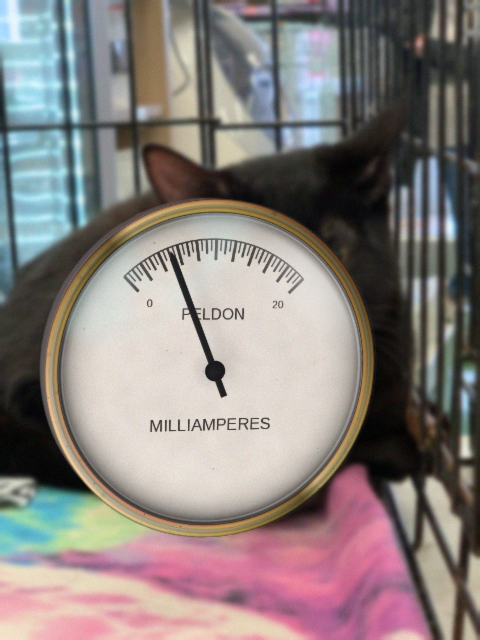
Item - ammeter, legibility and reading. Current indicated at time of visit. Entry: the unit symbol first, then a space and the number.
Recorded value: mA 5
